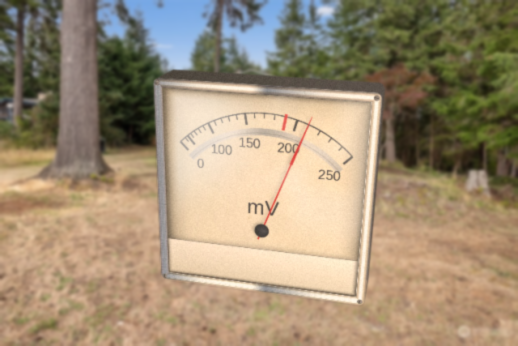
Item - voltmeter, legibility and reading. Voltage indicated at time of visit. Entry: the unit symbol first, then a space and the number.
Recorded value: mV 210
